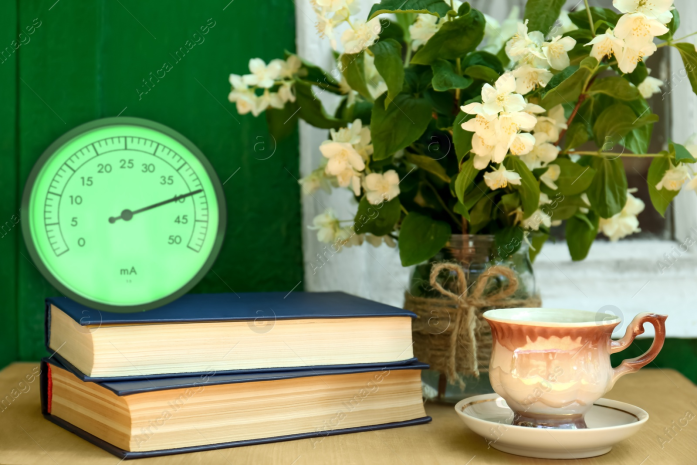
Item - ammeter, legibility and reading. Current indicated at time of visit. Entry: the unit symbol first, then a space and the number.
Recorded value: mA 40
